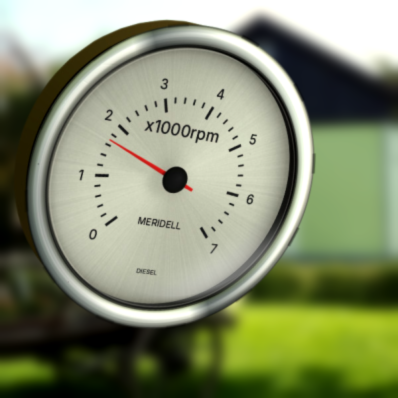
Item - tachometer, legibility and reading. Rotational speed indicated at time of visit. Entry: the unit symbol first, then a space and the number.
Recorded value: rpm 1700
